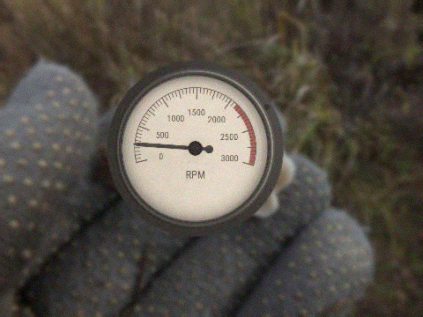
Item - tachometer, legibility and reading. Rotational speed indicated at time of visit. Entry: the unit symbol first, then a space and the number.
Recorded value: rpm 250
